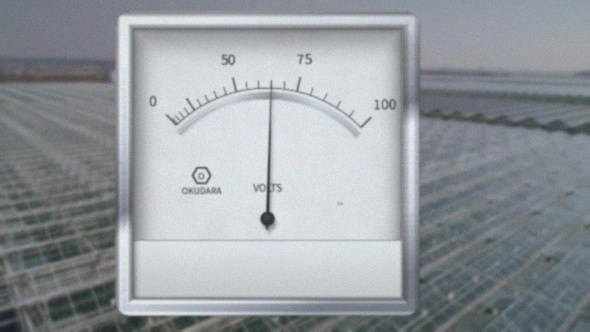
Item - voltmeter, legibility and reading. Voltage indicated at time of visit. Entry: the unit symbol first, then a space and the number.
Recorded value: V 65
